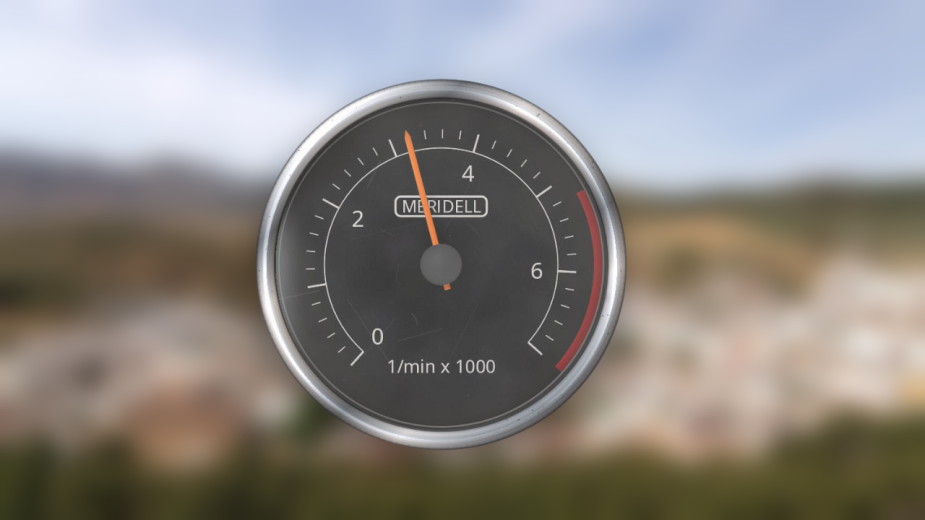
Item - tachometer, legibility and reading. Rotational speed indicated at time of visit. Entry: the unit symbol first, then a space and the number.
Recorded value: rpm 3200
